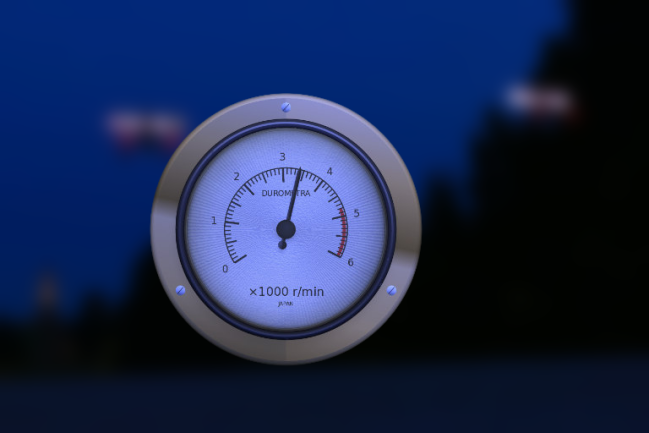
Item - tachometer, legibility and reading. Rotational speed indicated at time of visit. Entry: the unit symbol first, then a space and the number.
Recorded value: rpm 3400
